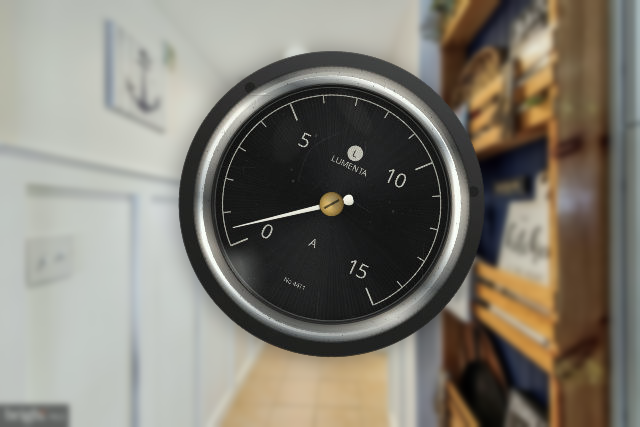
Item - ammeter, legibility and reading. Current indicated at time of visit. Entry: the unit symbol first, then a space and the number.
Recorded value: A 0.5
